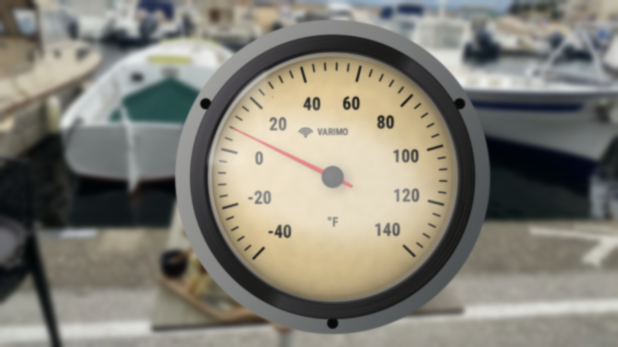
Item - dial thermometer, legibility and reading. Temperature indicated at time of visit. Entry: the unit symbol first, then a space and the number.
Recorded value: °F 8
